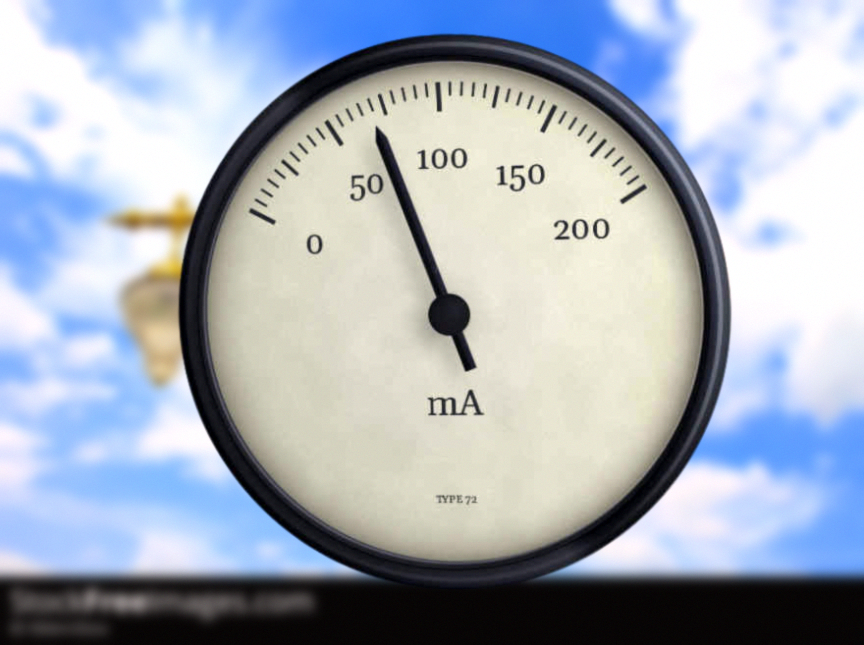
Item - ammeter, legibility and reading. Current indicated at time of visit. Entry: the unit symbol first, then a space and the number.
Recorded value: mA 70
